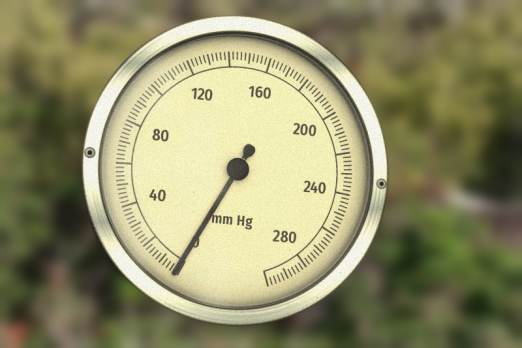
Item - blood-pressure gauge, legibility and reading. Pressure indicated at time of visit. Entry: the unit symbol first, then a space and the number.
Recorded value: mmHg 2
